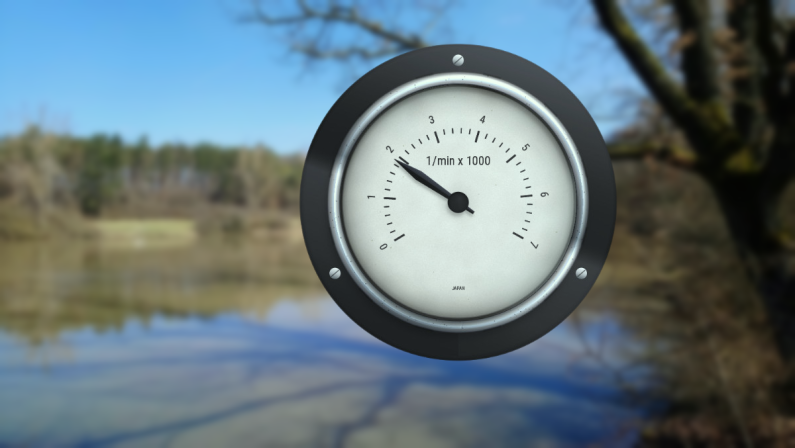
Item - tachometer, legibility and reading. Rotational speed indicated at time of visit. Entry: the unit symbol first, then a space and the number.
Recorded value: rpm 1900
